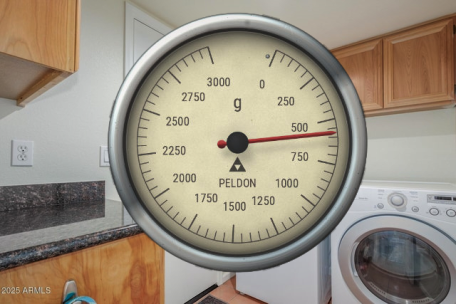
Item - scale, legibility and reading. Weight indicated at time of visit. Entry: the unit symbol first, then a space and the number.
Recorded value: g 575
